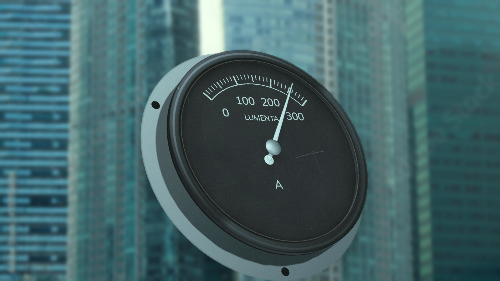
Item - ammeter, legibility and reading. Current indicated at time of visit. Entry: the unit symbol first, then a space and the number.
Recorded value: A 250
